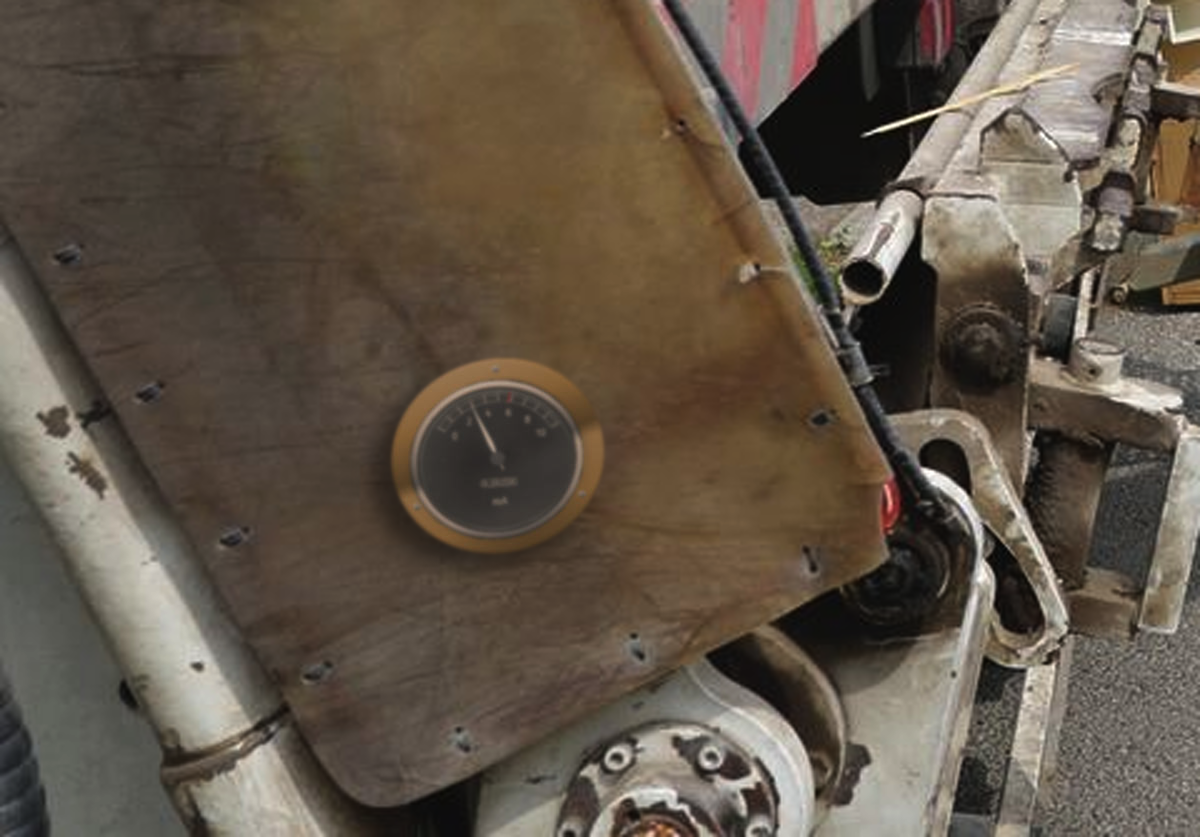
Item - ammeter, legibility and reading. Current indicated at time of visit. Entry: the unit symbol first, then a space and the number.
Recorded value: mA 3
